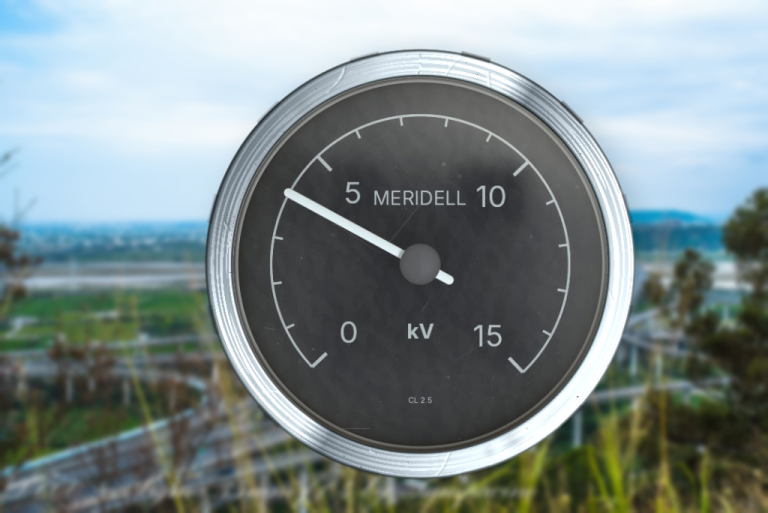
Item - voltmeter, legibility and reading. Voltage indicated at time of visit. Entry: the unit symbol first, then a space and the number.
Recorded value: kV 4
